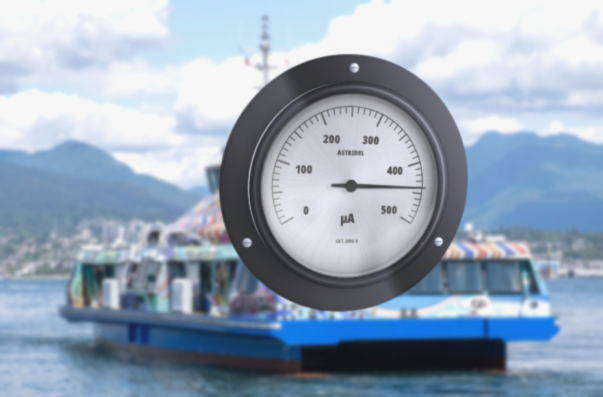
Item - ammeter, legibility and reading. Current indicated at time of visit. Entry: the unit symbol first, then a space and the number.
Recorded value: µA 440
